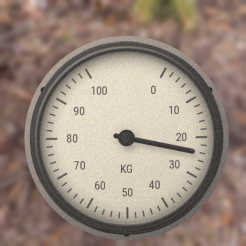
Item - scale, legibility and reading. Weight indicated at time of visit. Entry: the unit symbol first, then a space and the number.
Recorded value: kg 24
